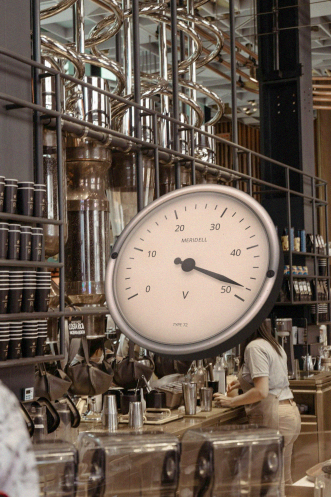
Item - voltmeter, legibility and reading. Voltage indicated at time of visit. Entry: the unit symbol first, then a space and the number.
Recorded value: V 48
